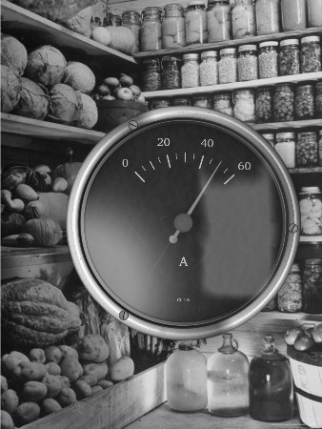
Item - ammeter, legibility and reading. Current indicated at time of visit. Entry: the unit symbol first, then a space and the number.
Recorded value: A 50
